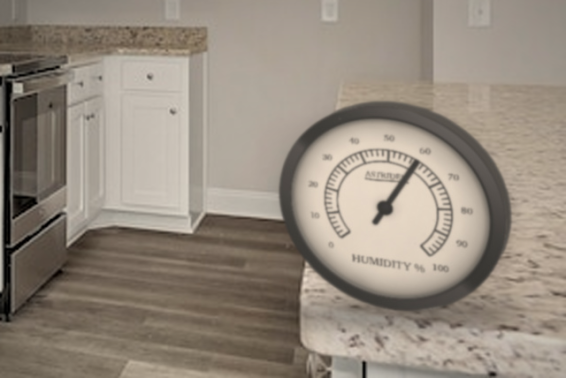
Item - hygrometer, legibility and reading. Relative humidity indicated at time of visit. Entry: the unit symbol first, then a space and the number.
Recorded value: % 60
